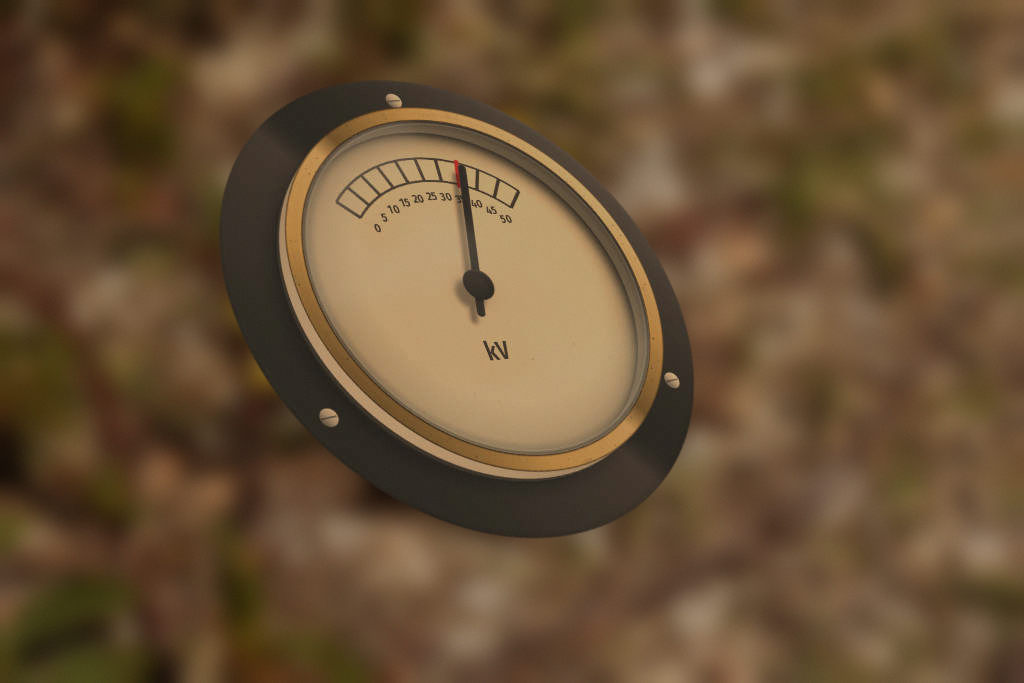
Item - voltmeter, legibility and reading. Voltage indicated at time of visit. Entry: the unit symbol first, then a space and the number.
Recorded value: kV 35
